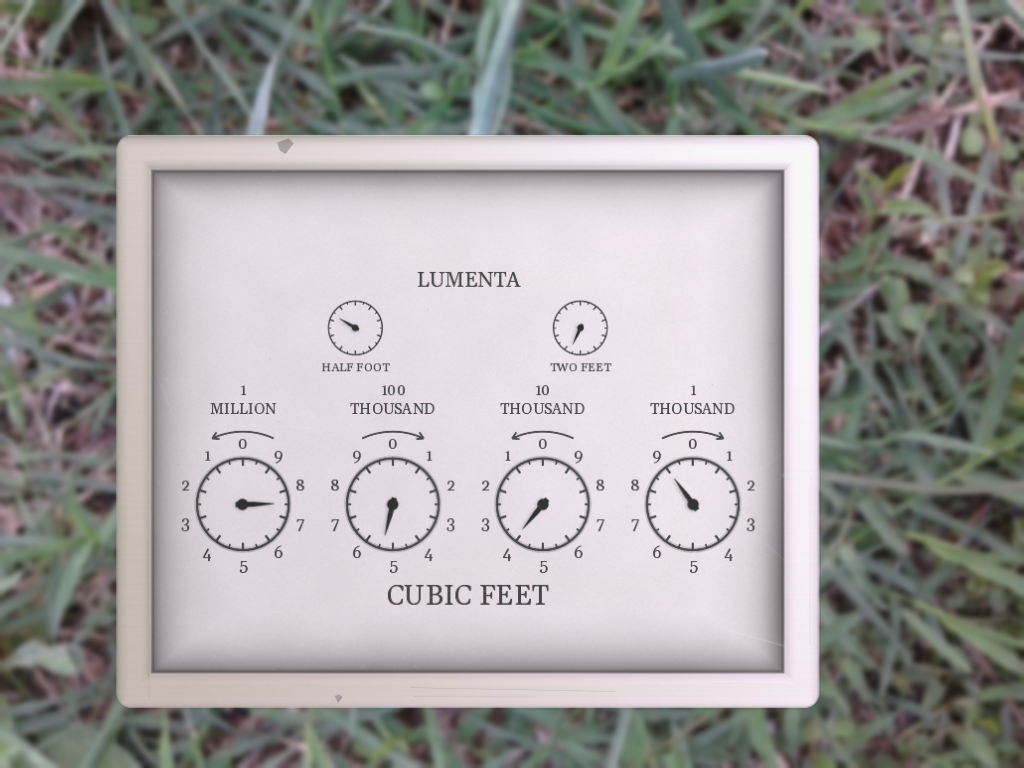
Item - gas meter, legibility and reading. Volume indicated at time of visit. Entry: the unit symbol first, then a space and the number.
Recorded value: ft³ 753900
